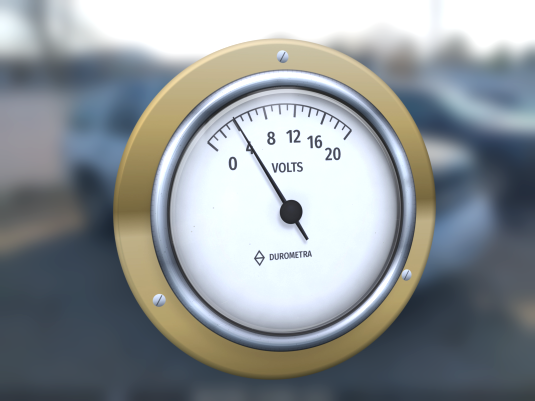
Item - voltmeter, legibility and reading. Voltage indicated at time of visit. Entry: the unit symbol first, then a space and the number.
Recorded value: V 4
